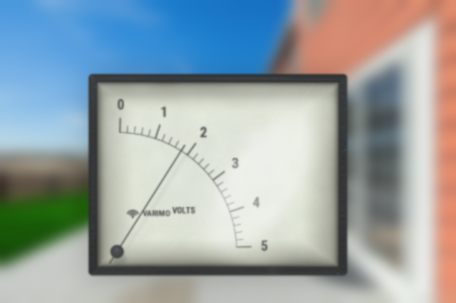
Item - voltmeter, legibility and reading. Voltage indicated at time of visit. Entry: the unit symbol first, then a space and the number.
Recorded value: V 1.8
